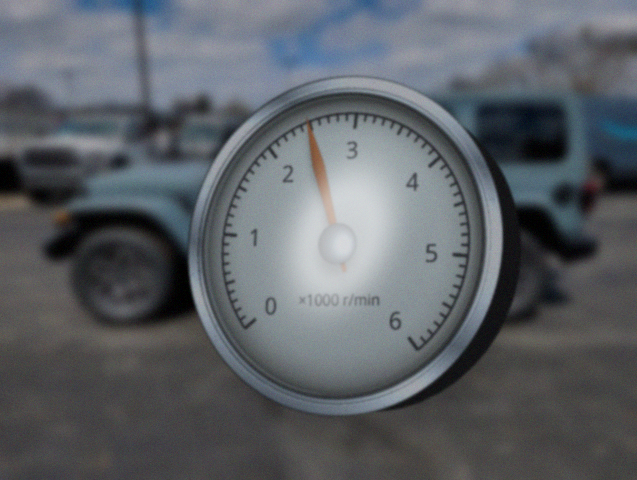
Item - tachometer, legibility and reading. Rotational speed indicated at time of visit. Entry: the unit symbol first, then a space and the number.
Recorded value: rpm 2500
